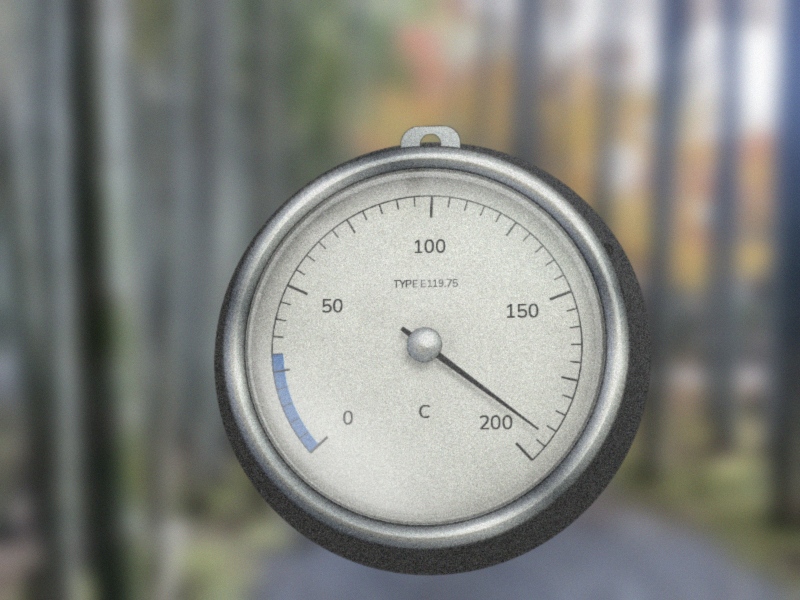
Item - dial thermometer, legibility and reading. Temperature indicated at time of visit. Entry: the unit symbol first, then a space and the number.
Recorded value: °C 192.5
